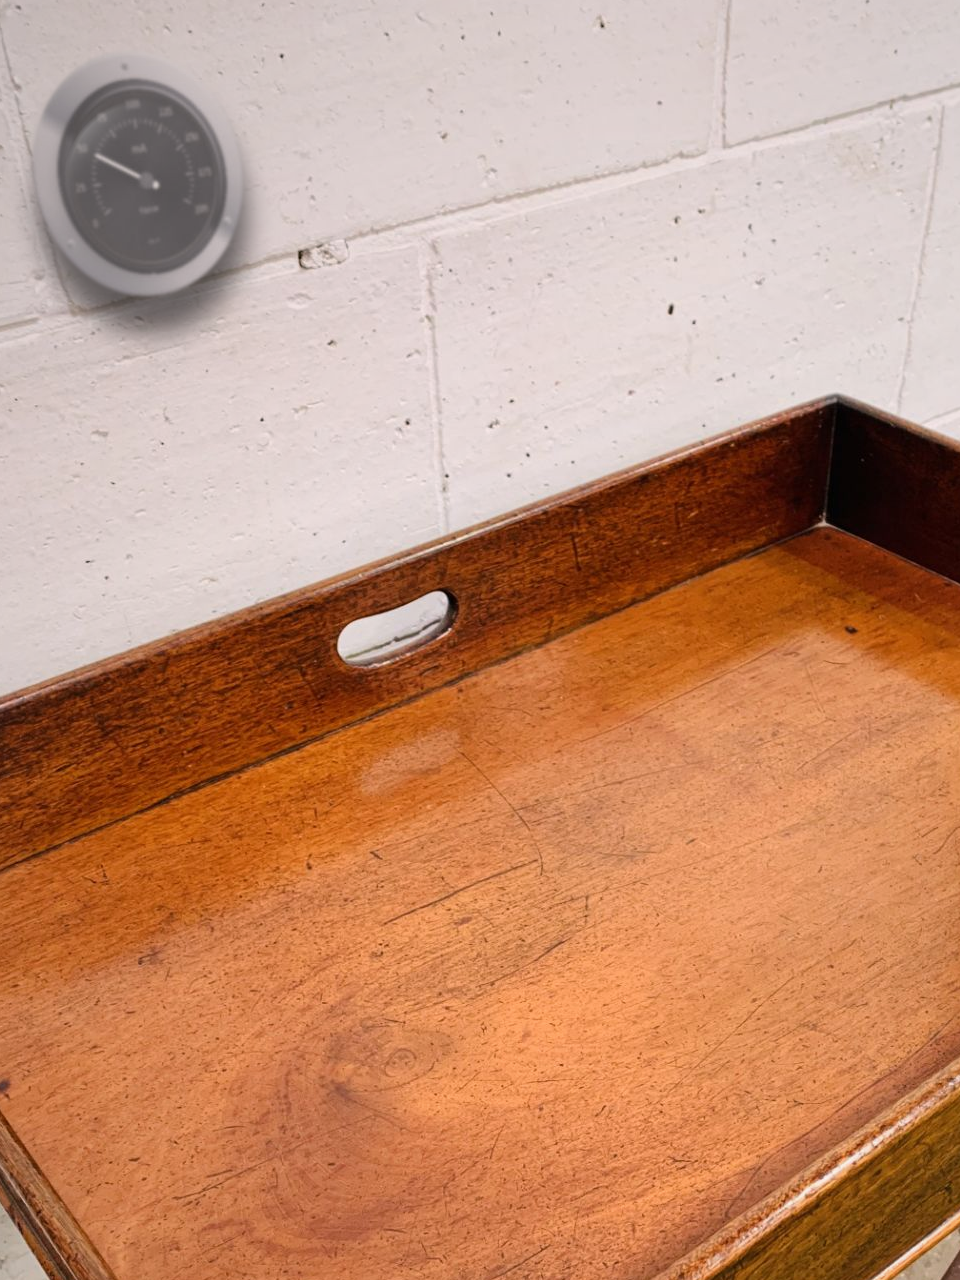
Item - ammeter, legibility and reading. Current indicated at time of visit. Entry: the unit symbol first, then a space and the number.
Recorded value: mA 50
